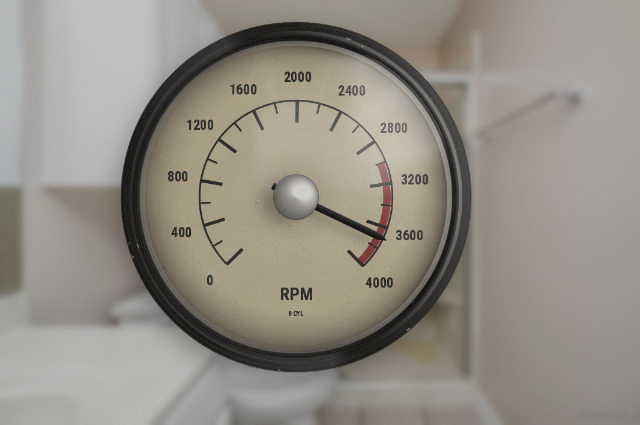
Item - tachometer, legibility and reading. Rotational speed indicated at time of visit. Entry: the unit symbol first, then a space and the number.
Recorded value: rpm 3700
